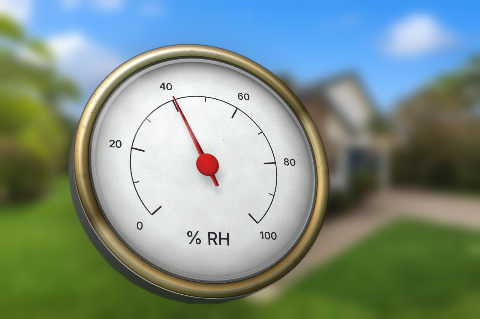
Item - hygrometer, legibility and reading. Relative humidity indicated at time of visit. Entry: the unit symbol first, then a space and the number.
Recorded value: % 40
